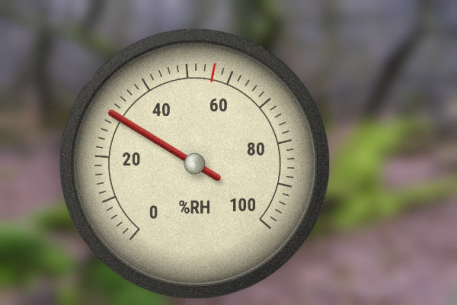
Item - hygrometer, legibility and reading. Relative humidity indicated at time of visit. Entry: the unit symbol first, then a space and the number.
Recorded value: % 30
